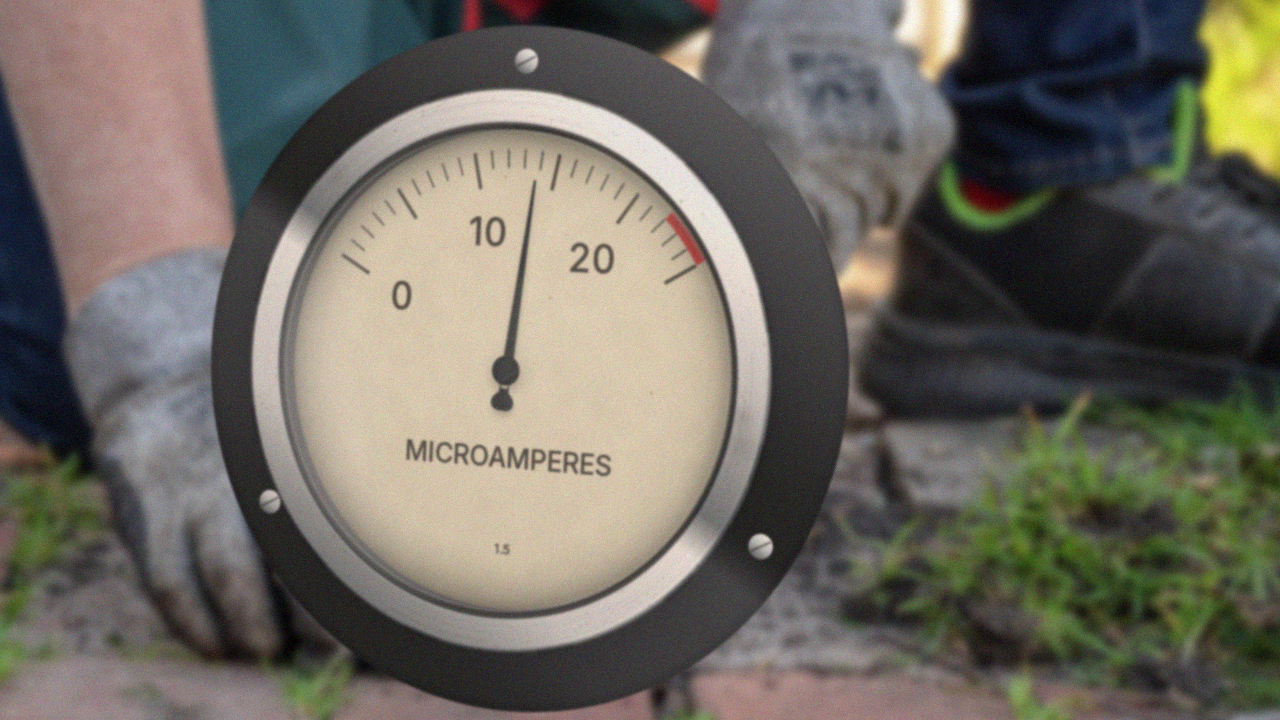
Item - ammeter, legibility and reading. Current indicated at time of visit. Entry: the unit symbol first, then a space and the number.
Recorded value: µA 14
